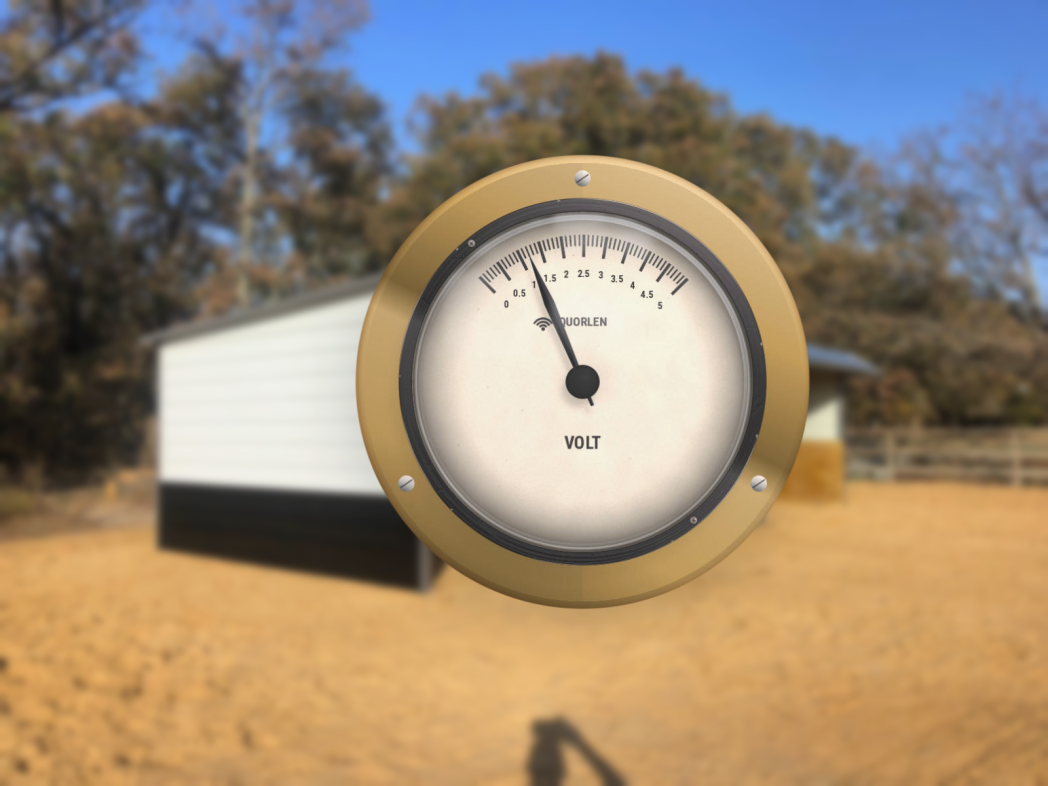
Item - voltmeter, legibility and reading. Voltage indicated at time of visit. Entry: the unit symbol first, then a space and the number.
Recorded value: V 1.2
